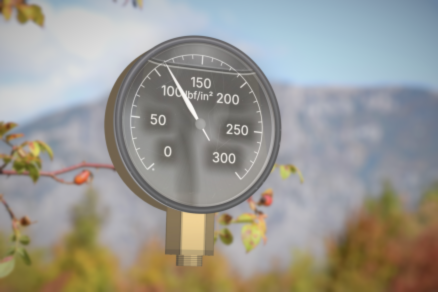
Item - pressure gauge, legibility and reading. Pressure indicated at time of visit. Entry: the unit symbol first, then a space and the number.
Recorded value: psi 110
